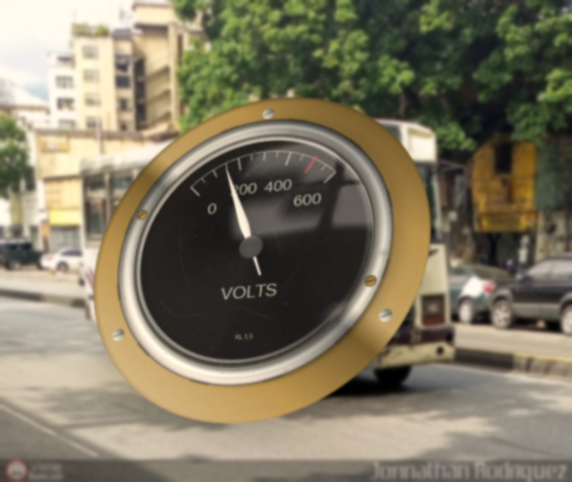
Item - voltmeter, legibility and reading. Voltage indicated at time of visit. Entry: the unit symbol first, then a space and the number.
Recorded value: V 150
